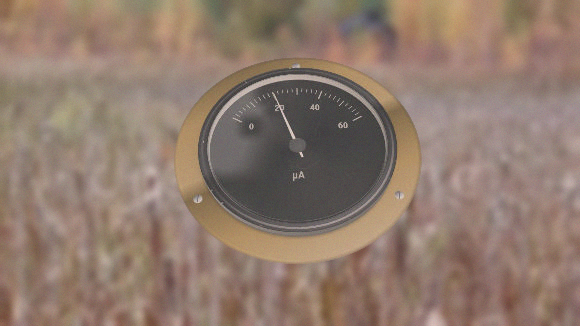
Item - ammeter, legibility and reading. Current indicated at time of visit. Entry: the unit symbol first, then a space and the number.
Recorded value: µA 20
